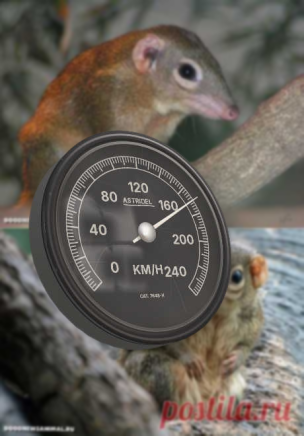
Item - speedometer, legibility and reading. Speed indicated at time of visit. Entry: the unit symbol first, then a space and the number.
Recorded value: km/h 170
